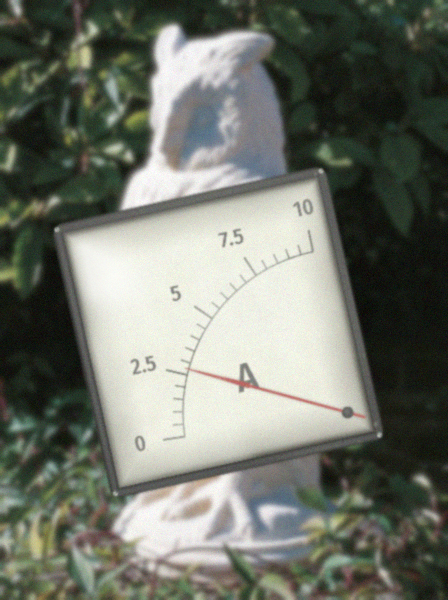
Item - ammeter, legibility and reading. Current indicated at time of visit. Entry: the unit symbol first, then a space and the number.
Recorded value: A 2.75
